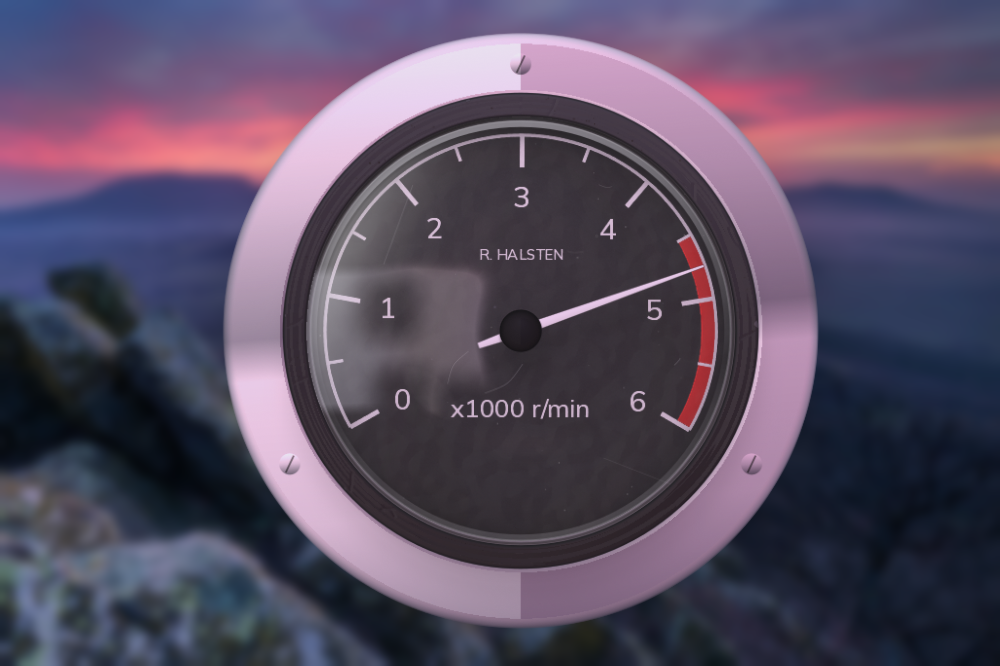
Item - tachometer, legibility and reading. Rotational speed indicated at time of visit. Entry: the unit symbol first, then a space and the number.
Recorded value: rpm 4750
